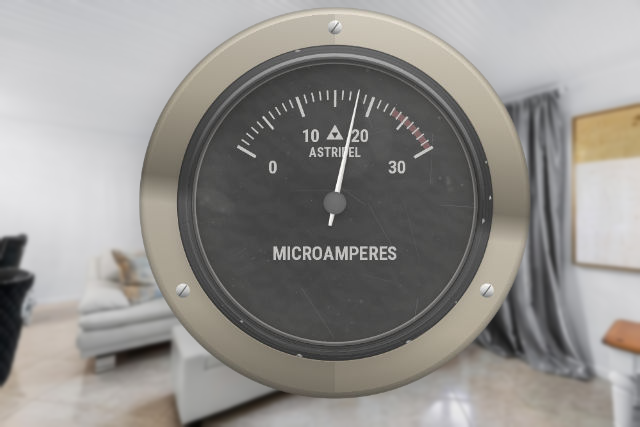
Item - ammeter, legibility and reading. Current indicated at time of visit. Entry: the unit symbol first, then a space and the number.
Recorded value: µA 18
